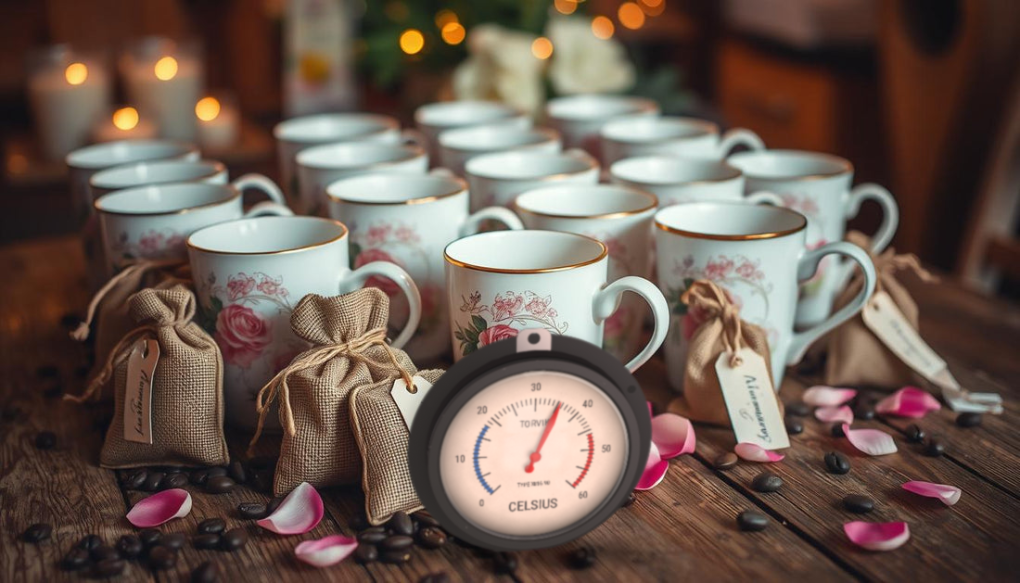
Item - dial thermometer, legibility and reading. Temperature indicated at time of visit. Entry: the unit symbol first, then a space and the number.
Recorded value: °C 35
